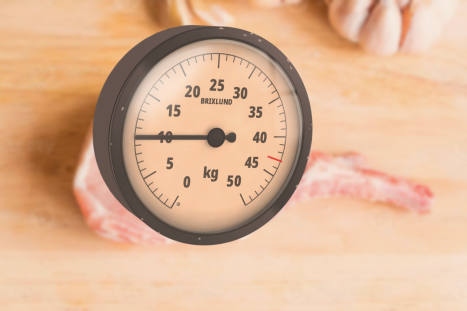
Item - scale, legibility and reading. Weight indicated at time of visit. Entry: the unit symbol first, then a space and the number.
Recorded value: kg 10
